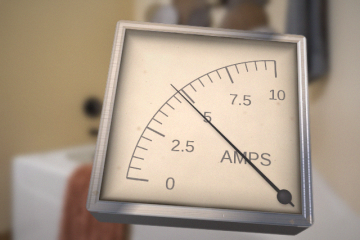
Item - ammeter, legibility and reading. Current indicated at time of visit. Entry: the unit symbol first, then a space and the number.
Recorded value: A 4.75
